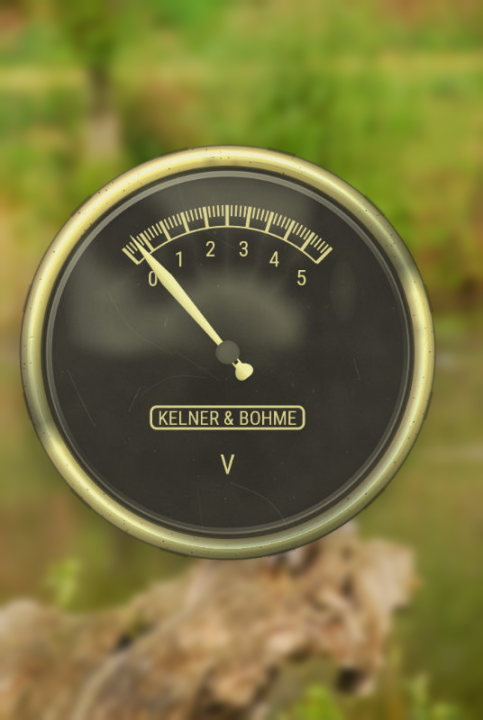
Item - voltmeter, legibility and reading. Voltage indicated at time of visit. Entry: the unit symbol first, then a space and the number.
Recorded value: V 0.3
